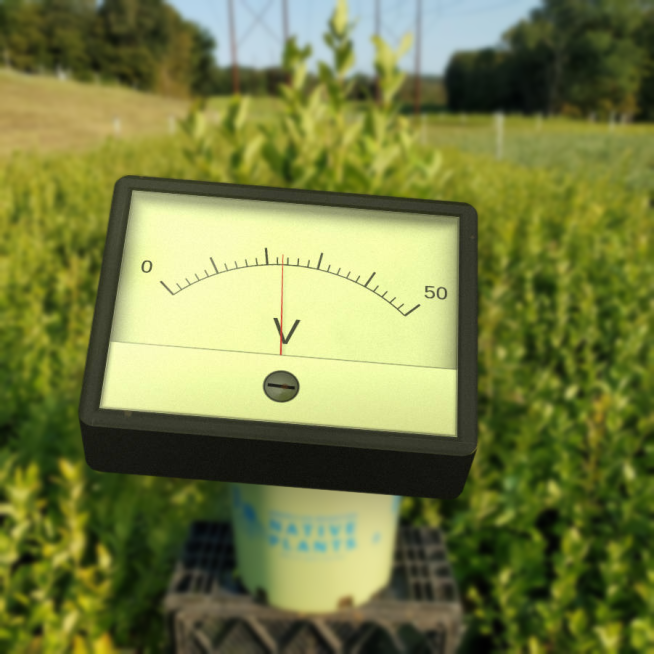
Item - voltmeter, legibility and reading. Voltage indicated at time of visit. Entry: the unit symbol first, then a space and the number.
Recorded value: V 23
